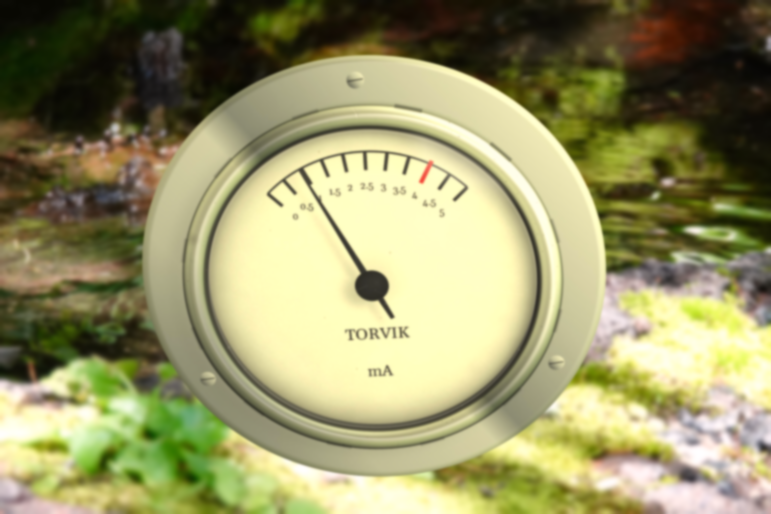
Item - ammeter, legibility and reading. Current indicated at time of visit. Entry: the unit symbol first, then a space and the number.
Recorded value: mA 1
